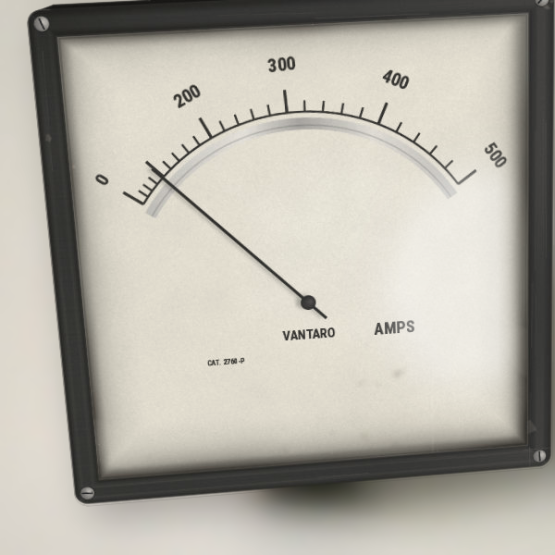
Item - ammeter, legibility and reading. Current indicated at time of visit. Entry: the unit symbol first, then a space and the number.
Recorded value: A 100
